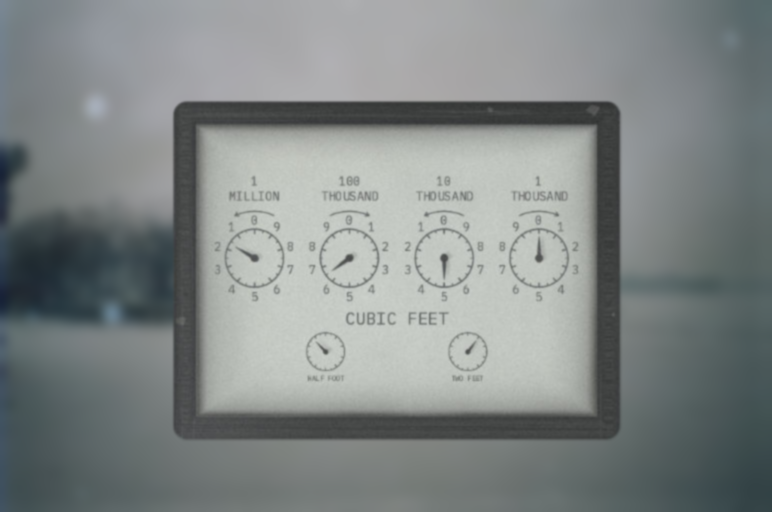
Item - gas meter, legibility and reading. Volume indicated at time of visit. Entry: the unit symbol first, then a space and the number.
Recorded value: ft³ 165000
